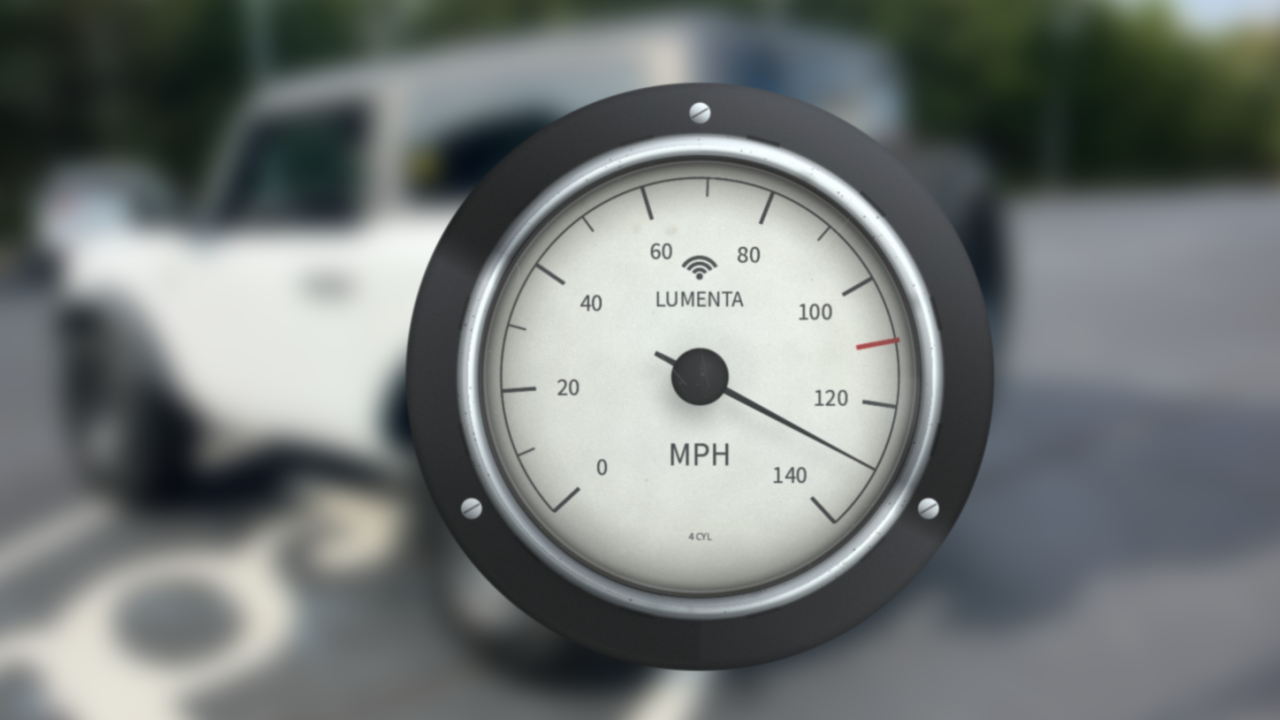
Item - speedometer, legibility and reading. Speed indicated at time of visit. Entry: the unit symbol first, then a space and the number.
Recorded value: mph 130
